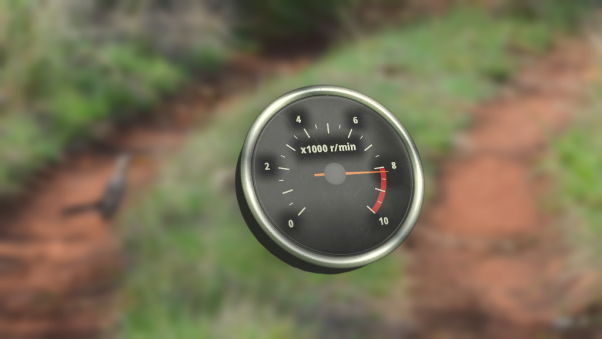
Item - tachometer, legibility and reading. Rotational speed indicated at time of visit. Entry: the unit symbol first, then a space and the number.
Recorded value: rpm 8250
